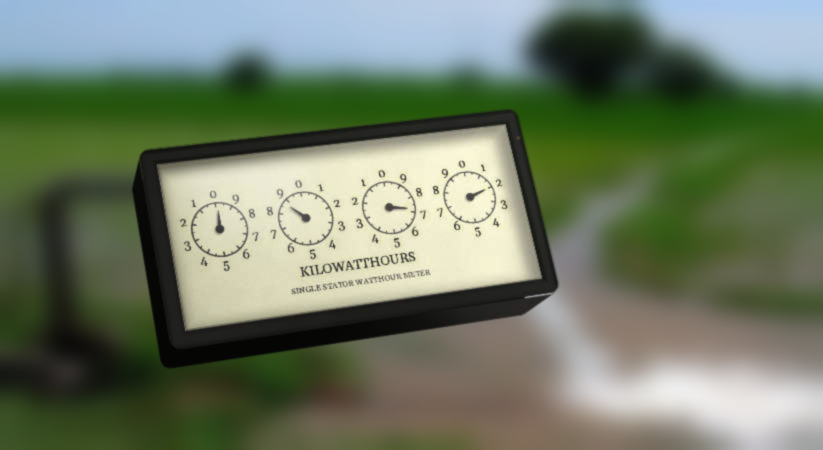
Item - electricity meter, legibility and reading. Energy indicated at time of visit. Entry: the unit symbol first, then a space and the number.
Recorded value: kWh 9872
